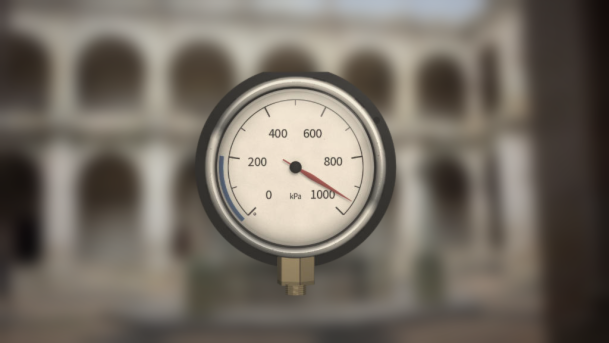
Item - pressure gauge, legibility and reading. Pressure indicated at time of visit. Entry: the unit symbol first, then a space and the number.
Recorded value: kPa 950
